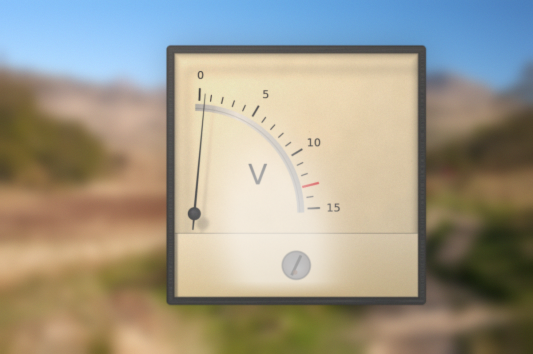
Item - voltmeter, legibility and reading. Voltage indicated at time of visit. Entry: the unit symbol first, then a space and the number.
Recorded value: V 0.5
